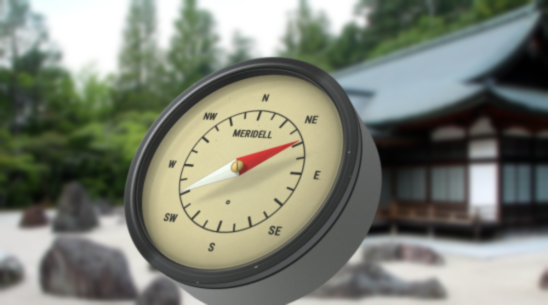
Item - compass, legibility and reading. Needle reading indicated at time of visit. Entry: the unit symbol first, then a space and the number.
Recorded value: ° 60
